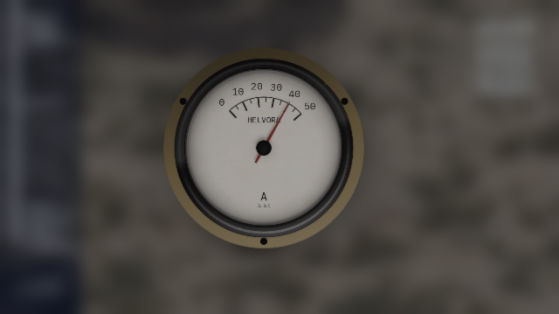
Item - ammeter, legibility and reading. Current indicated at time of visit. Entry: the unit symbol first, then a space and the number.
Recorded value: A 40
